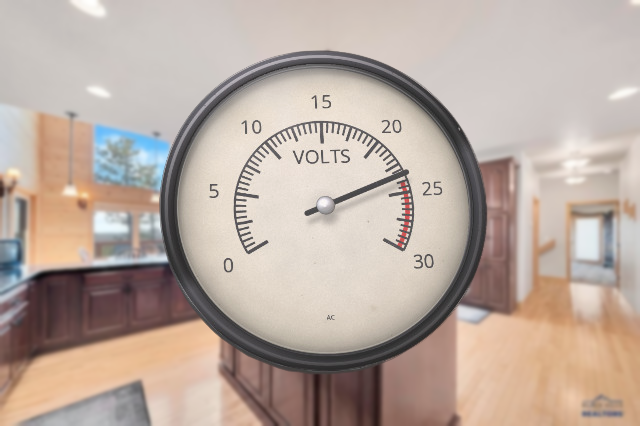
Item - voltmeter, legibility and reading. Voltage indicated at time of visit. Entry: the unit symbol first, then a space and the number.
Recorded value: V 23.5
